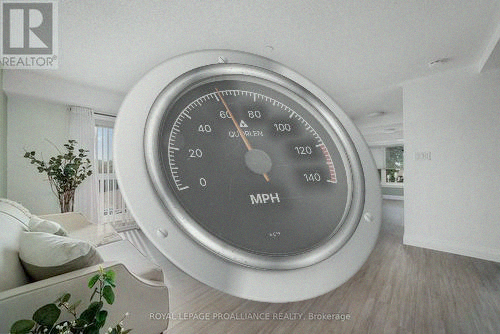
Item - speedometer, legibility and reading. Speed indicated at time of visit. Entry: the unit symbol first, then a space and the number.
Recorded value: mph 60
